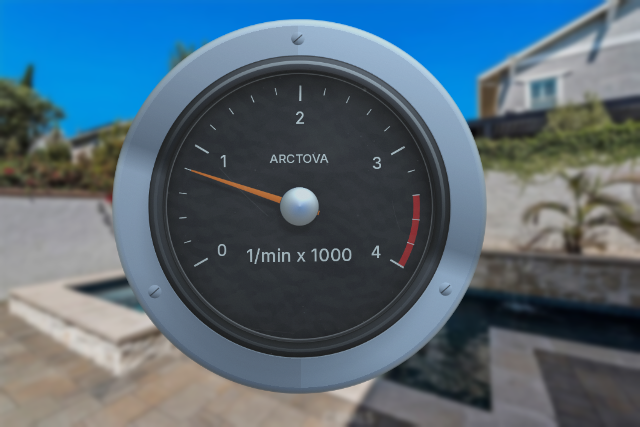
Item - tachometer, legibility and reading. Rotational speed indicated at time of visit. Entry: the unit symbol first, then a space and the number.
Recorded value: rpm 800
